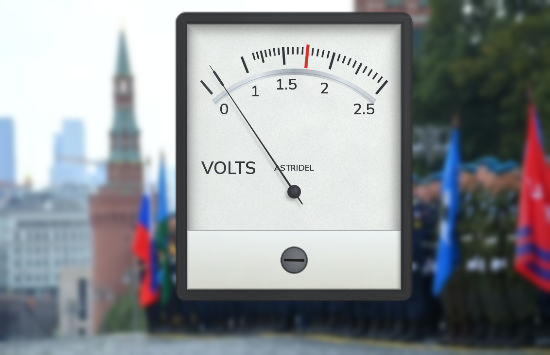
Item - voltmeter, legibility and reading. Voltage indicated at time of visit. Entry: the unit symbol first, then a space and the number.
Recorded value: V 0.5
